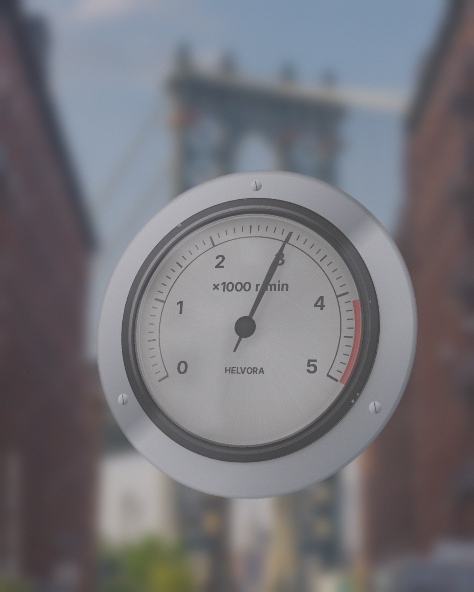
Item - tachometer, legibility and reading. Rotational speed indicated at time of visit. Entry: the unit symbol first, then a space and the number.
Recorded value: rpm 3000
